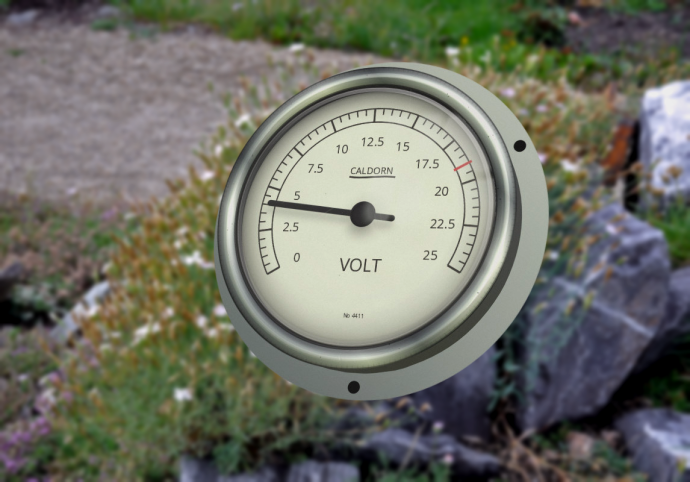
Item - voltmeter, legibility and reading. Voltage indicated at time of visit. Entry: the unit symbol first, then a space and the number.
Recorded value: V 4
